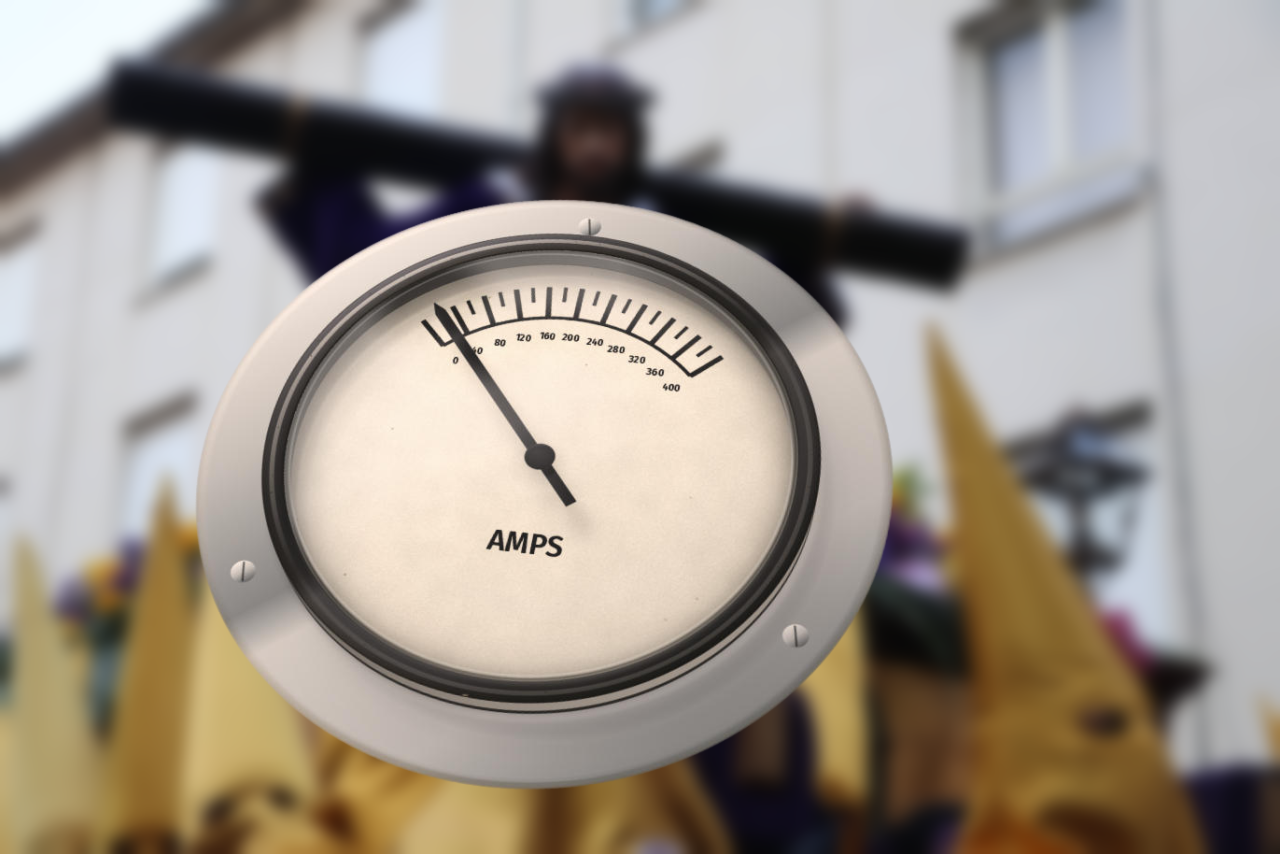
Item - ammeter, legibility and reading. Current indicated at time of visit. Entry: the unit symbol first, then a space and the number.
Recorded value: A 20
